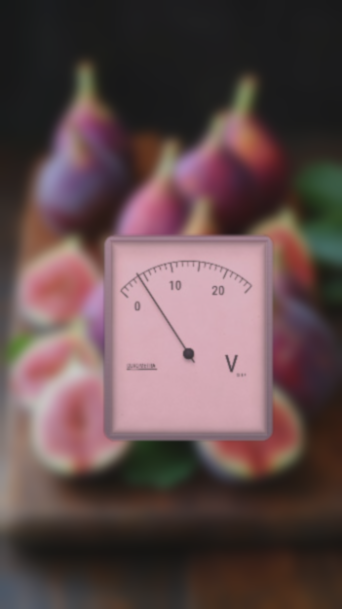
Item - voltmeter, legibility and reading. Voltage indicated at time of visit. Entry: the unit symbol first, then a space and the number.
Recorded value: V 4
